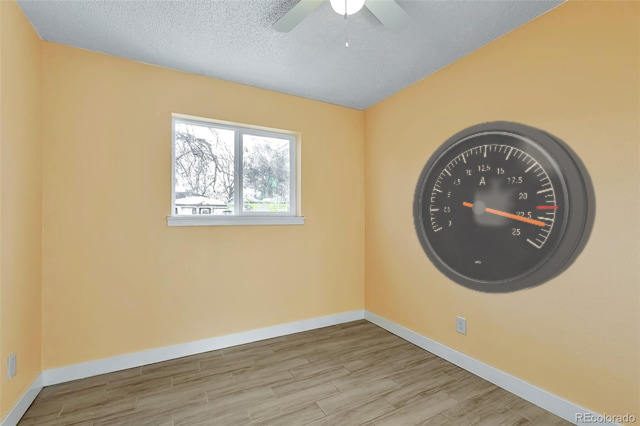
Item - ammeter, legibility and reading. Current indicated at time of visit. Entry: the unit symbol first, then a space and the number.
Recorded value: A 23
